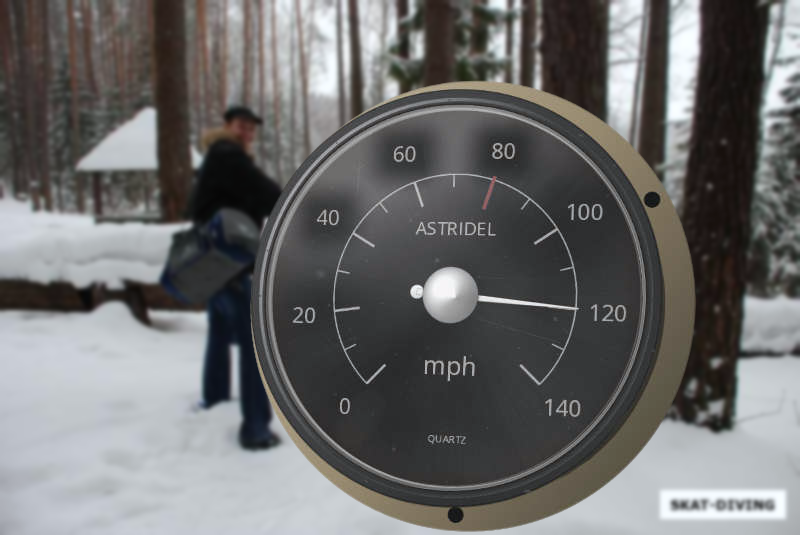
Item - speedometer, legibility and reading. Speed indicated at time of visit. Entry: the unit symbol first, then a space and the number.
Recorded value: mph 120
